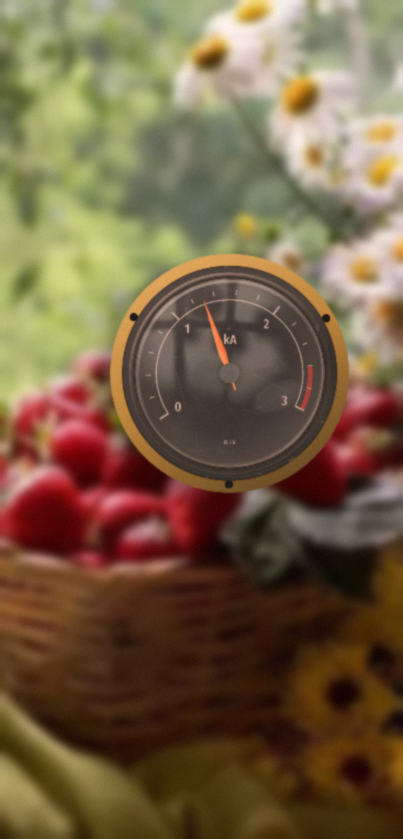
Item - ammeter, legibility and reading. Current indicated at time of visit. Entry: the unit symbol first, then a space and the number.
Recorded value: kA 1.3
